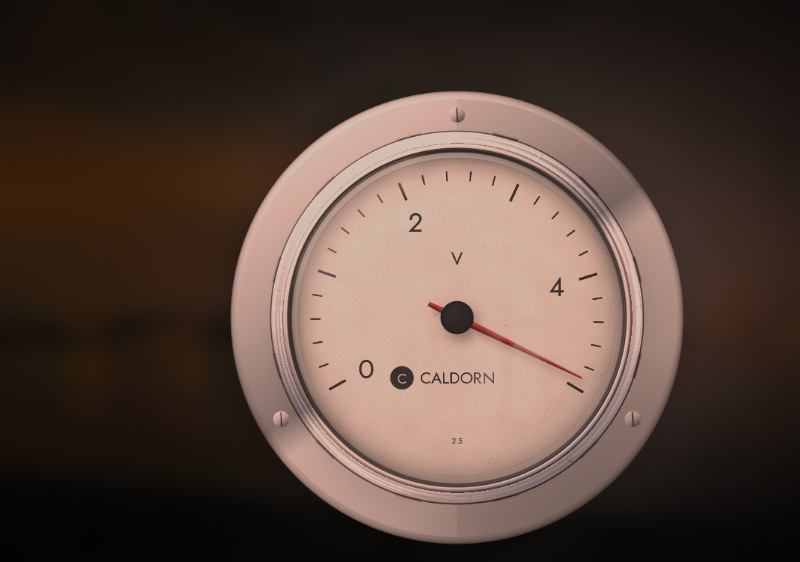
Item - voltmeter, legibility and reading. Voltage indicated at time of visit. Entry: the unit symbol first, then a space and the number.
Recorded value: V 4.9
